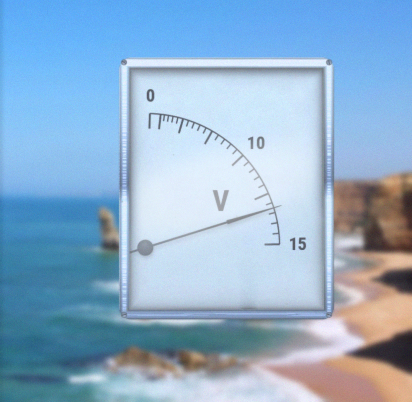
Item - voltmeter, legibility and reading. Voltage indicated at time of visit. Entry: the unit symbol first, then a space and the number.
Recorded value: V 13.25
